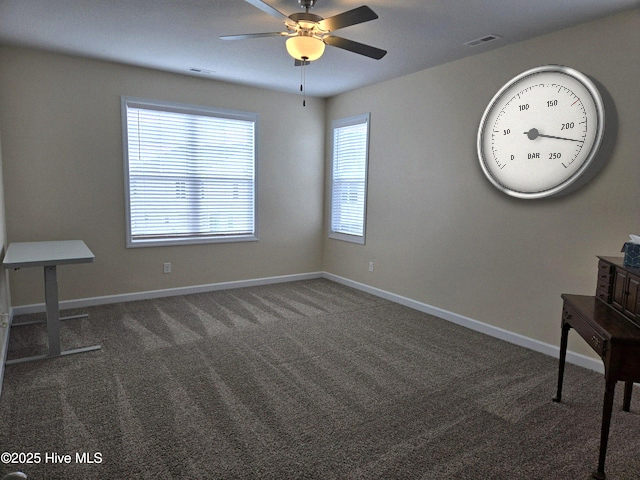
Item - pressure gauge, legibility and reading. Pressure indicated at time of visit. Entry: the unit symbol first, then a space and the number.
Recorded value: bar 220
